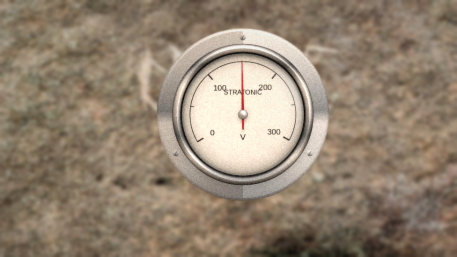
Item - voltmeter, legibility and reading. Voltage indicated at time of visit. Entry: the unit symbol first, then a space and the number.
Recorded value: V 150
